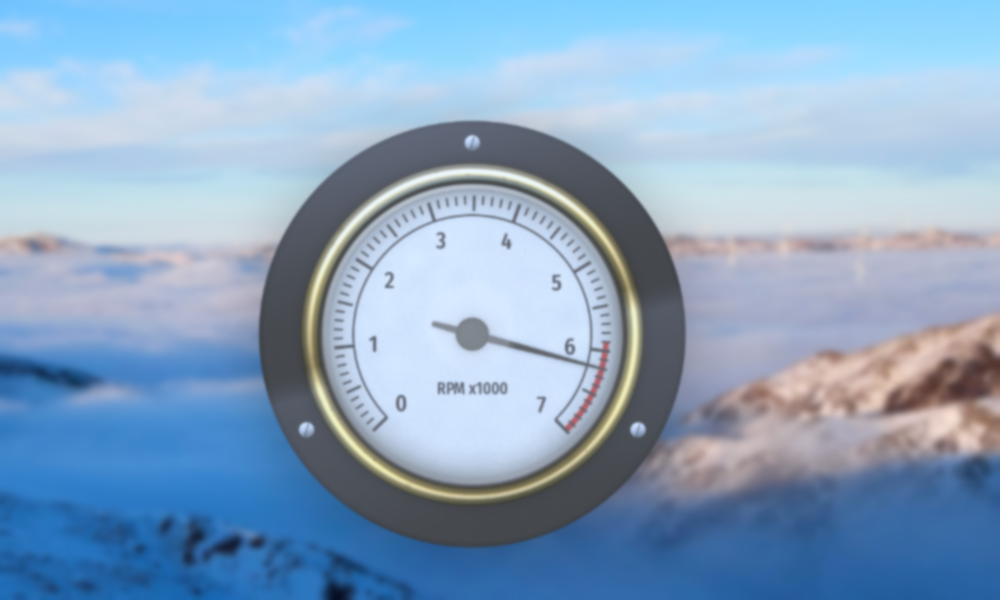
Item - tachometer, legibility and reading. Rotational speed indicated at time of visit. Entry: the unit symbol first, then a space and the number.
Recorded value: rpm 6200
